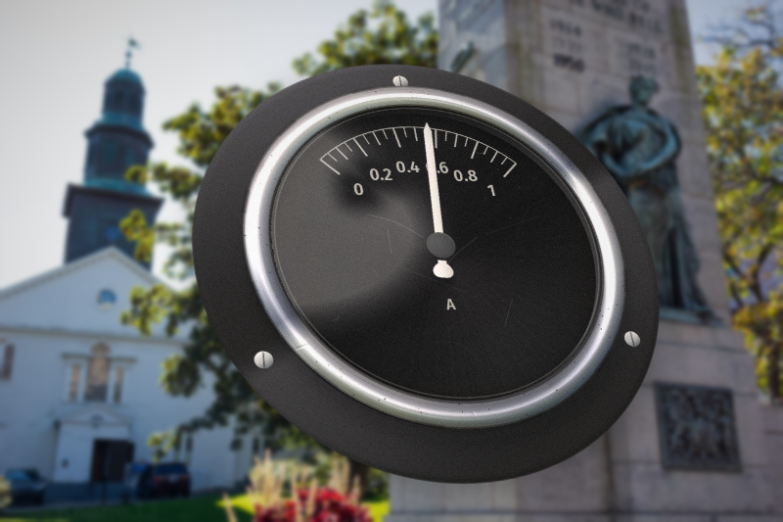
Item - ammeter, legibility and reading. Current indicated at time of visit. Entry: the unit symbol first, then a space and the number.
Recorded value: A 0.55
